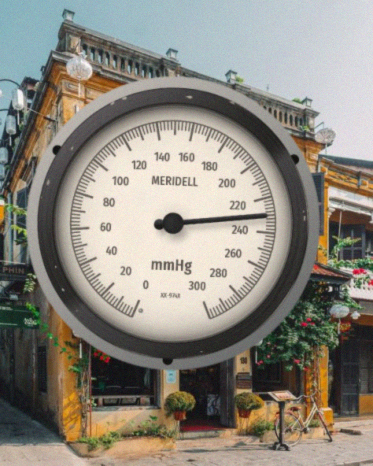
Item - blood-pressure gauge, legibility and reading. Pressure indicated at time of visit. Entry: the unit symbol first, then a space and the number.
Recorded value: mmHg 230
